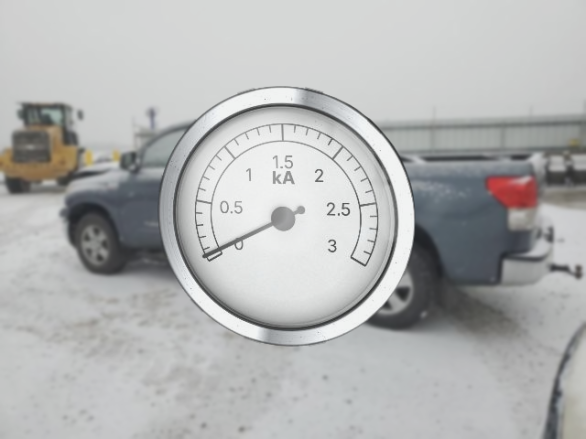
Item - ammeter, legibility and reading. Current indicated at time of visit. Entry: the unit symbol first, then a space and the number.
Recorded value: kA 0.05
